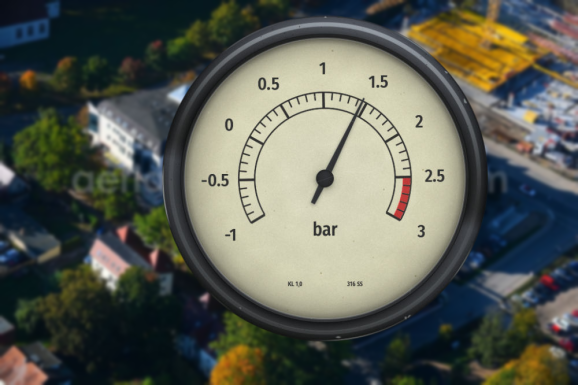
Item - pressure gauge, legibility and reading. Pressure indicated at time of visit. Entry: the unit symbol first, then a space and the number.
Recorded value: bar 1.45
